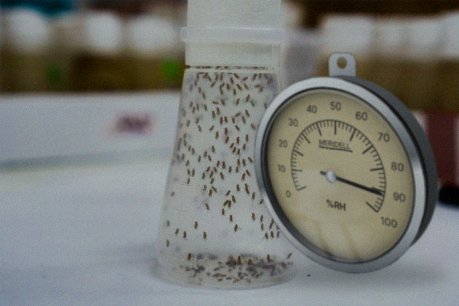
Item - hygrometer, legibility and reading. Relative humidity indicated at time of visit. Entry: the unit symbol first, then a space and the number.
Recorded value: % 90
